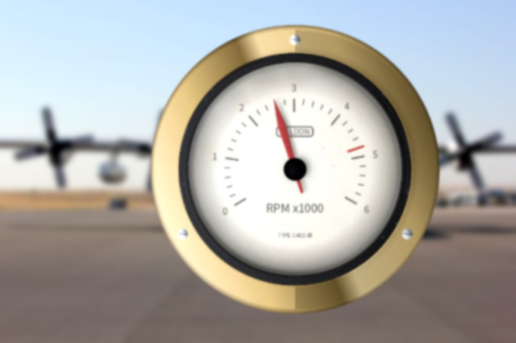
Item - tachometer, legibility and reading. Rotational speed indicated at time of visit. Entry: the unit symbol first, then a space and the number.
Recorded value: rpm 2600
